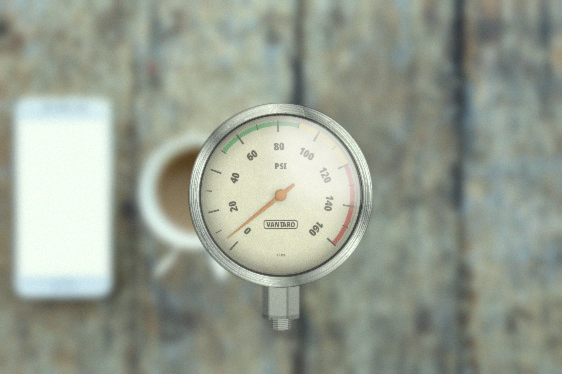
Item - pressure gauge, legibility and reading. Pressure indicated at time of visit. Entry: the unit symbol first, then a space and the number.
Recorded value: psi 5
